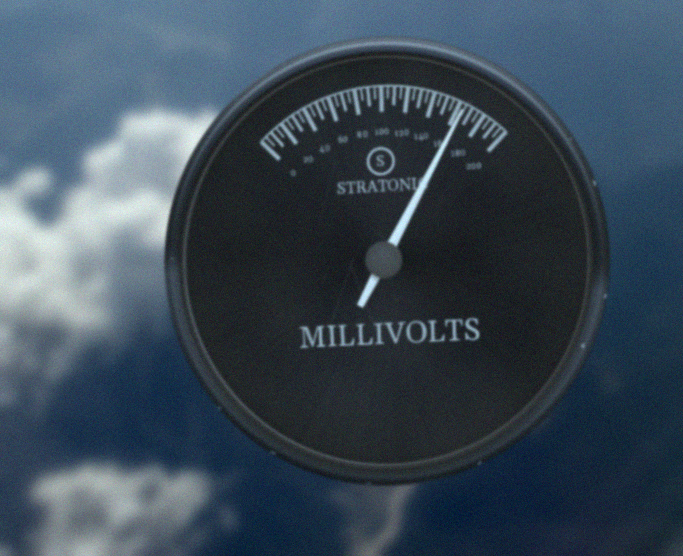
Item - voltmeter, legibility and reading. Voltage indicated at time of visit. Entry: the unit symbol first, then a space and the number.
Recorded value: mV 165
